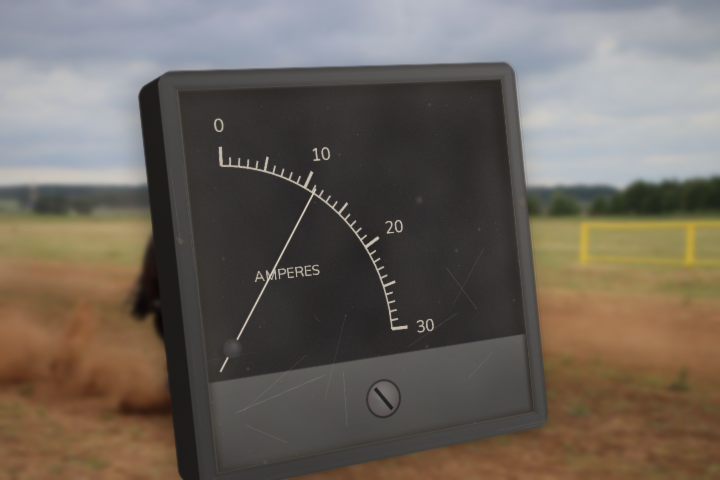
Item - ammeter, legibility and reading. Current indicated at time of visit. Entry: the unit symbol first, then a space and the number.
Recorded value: A 11
